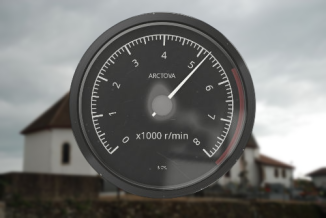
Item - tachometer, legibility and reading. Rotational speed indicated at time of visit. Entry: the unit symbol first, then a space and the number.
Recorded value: rpm 5200
